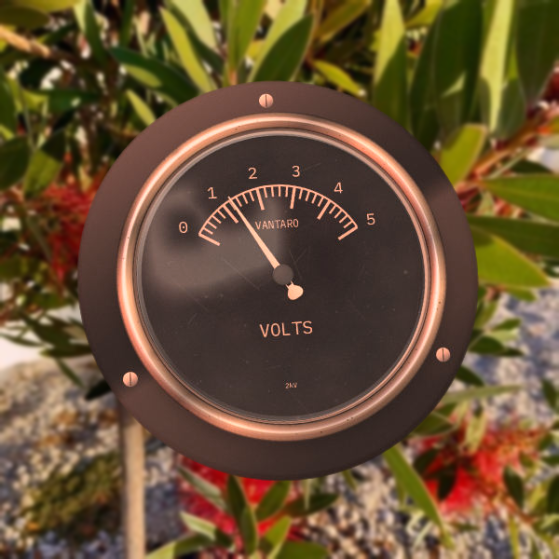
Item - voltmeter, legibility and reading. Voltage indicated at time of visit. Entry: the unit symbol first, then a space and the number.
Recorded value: V 1.2
